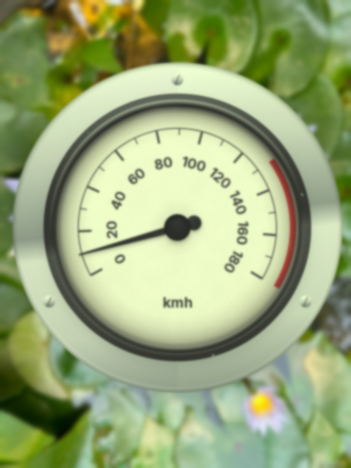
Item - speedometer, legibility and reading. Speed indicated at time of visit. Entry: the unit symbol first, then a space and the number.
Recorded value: km/h 10
